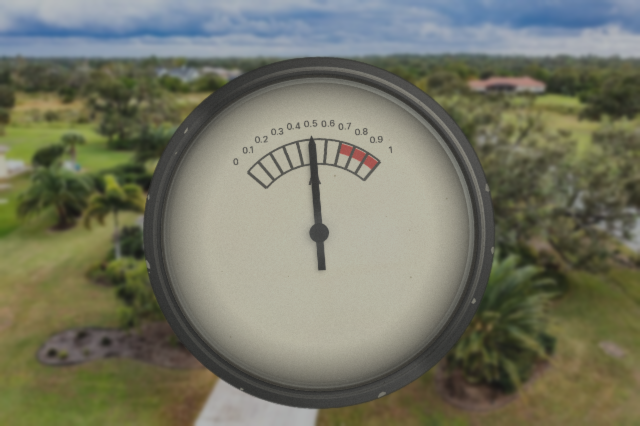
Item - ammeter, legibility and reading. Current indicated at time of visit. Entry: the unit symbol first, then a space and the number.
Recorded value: A 0.5
